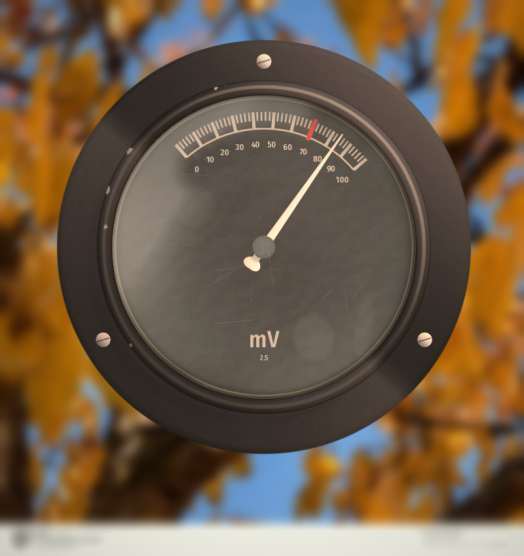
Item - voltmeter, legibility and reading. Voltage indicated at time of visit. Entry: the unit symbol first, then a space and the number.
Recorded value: mV 84
